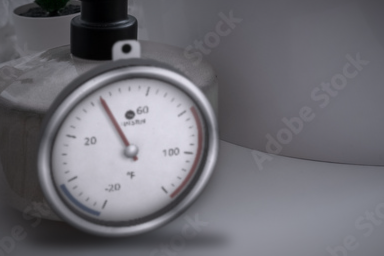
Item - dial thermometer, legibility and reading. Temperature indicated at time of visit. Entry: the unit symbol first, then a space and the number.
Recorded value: °F 40
